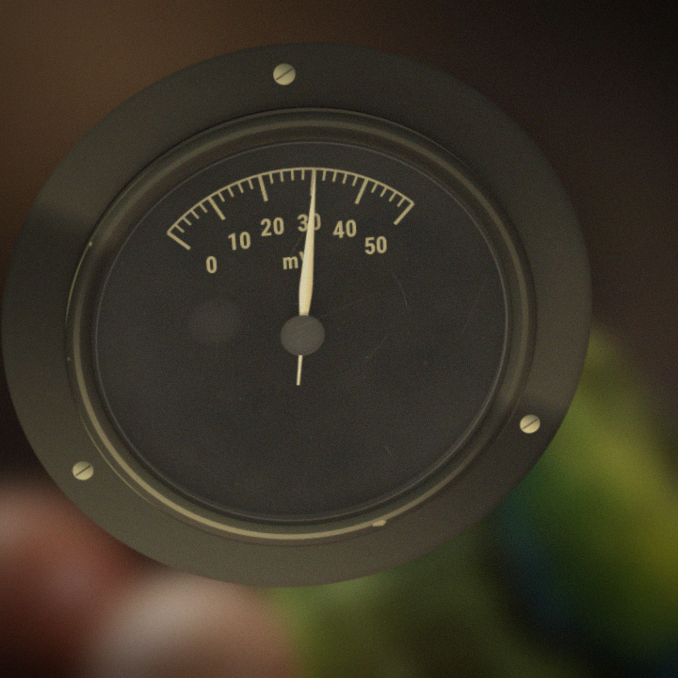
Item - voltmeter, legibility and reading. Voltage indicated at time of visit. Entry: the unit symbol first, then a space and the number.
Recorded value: mV 30
